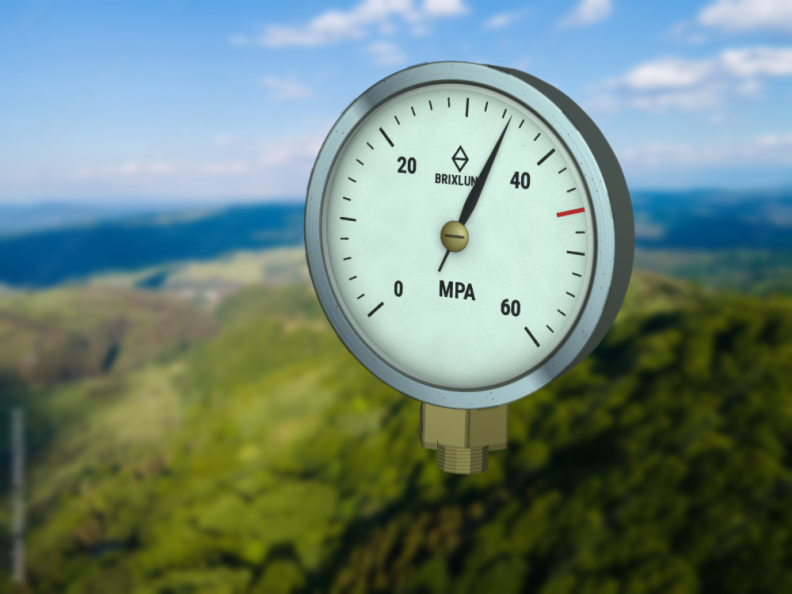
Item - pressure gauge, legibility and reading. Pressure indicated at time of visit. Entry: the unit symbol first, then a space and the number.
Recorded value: MPa 35
